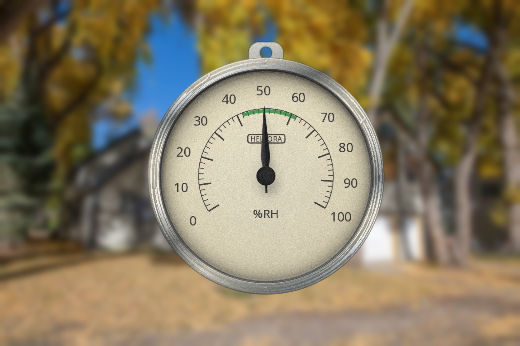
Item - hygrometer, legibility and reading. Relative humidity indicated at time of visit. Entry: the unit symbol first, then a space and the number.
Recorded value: % 50
